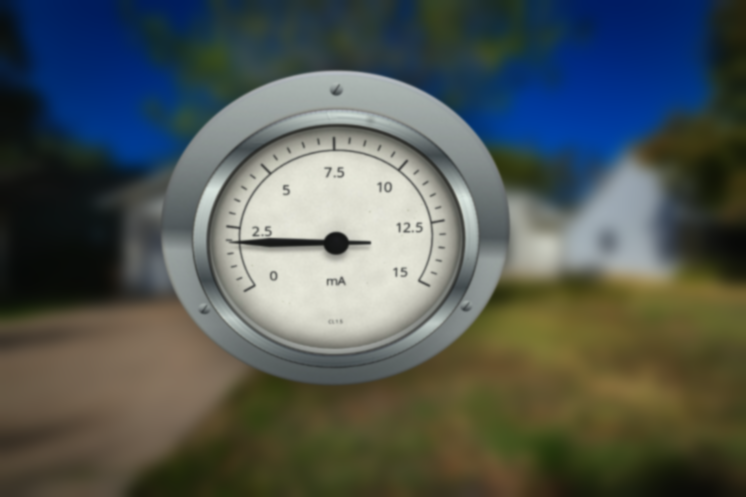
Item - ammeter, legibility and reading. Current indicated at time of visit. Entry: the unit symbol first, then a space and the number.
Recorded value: mA 2
